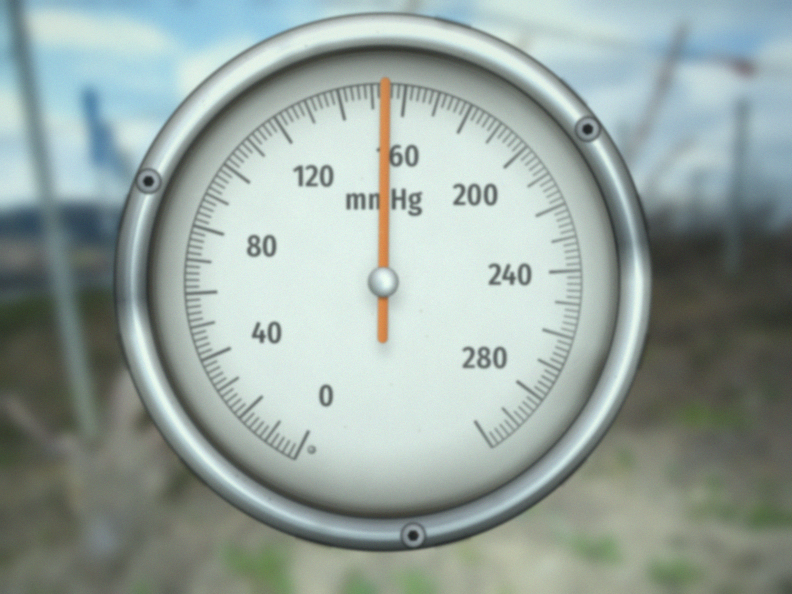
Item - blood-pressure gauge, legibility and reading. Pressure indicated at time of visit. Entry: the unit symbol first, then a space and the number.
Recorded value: mmHg 154
